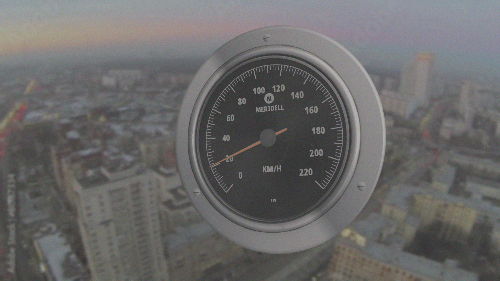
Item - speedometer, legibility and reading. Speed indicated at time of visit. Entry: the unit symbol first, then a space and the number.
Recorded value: km/h 20
